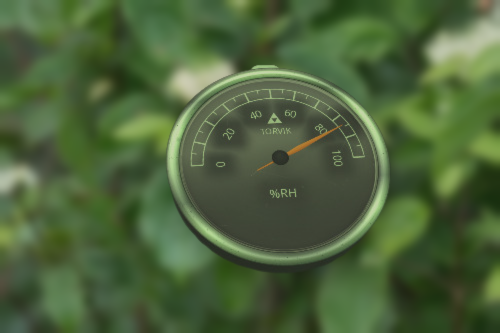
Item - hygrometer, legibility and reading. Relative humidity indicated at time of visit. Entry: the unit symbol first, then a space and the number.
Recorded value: % 85
